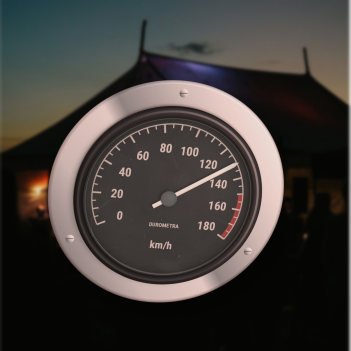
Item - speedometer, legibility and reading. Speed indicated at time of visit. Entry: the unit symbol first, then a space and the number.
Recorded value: km/h 130
